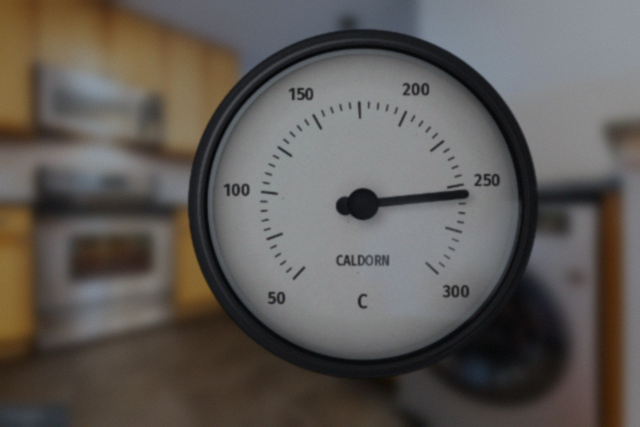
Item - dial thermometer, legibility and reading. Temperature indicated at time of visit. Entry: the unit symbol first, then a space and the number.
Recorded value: °C 255
